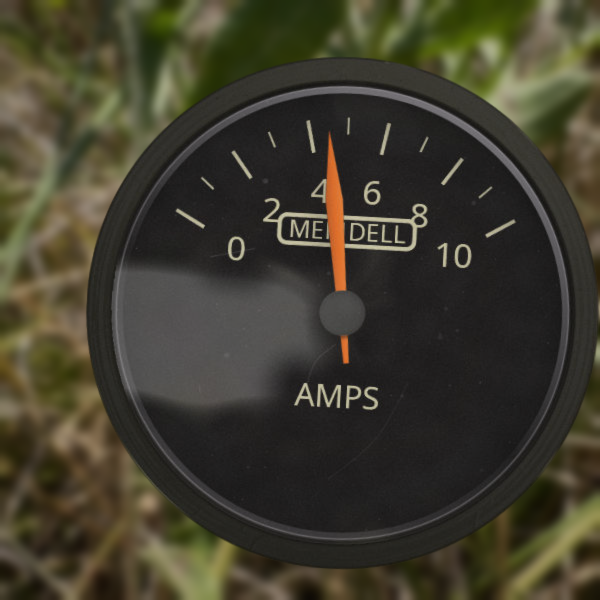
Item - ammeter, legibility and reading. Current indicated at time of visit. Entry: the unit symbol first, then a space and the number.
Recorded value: A 4.5
